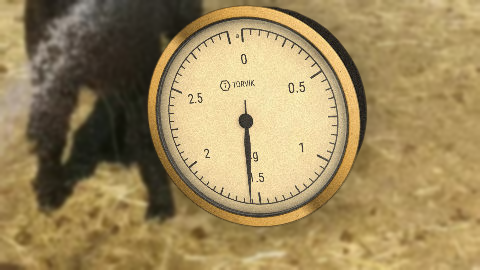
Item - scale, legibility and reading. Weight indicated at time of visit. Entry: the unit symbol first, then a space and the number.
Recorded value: kg 1.55
